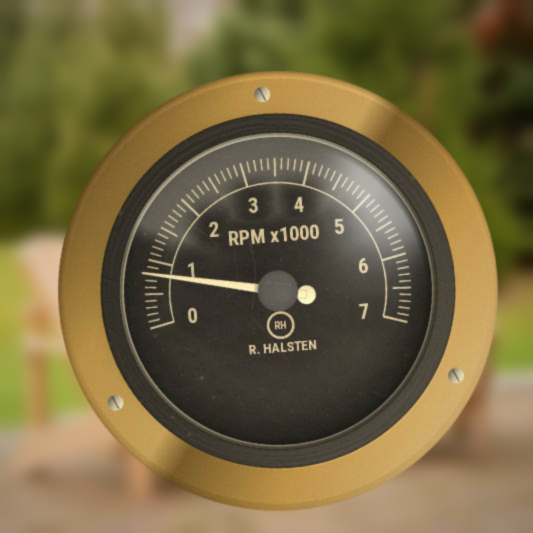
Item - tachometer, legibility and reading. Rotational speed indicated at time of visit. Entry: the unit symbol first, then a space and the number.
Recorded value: rpm 800
